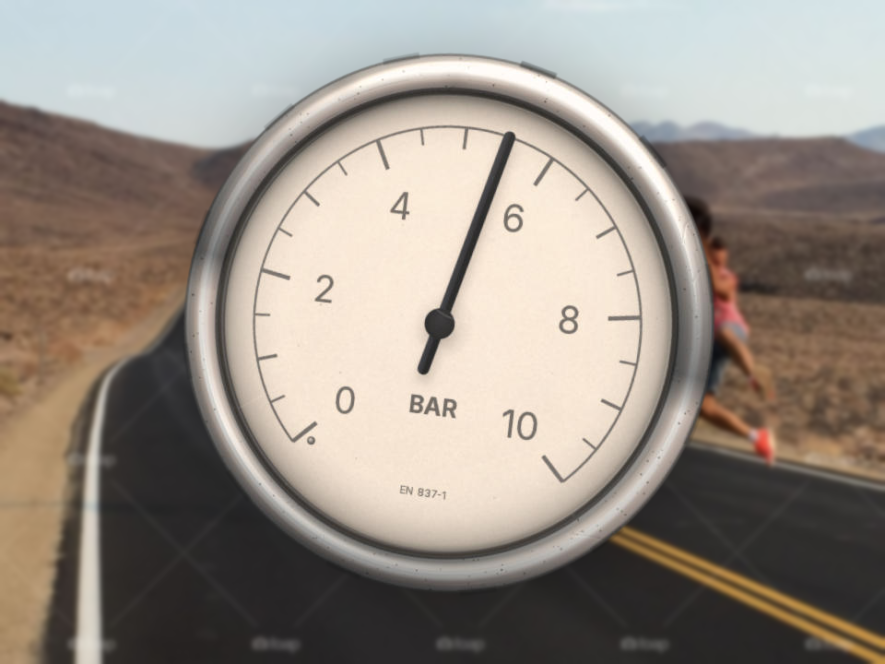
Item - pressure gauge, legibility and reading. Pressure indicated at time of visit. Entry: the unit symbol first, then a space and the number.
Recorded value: bar 5.5
